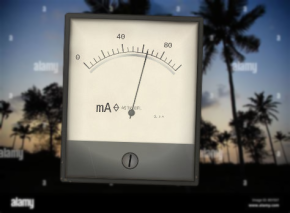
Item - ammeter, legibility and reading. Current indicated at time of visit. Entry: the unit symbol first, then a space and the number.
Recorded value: mA 65
